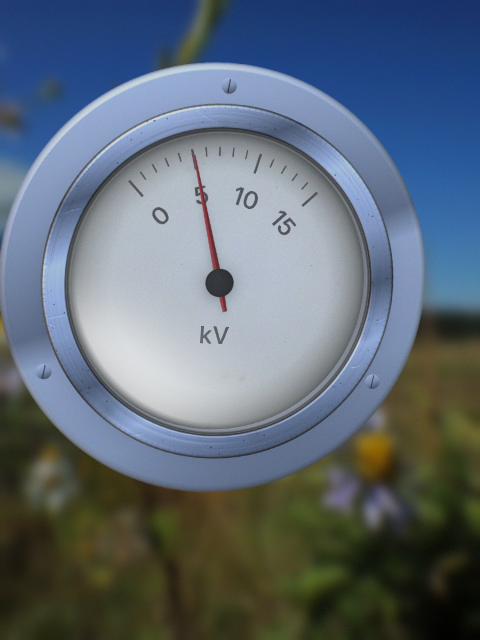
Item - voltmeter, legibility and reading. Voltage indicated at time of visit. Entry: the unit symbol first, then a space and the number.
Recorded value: kV 5
